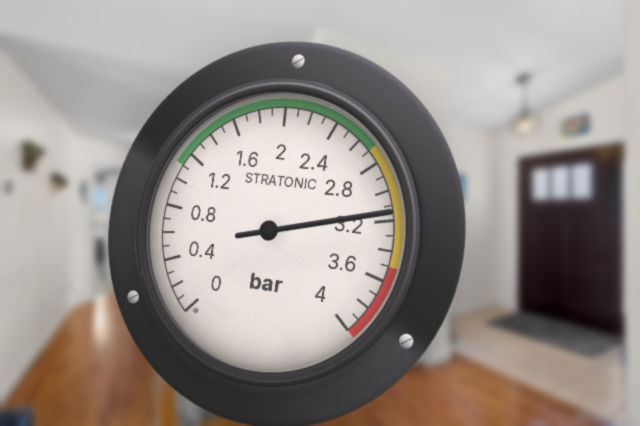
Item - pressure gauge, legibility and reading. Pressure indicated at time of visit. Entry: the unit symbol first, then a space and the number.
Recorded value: bar 3.15
